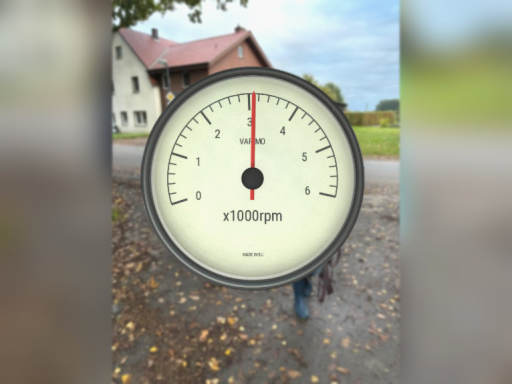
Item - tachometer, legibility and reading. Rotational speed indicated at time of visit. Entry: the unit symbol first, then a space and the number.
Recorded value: rpm 3100
